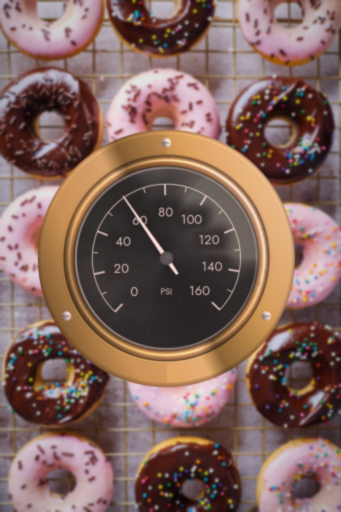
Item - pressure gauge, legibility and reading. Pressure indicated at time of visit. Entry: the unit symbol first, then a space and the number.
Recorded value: psi 60
